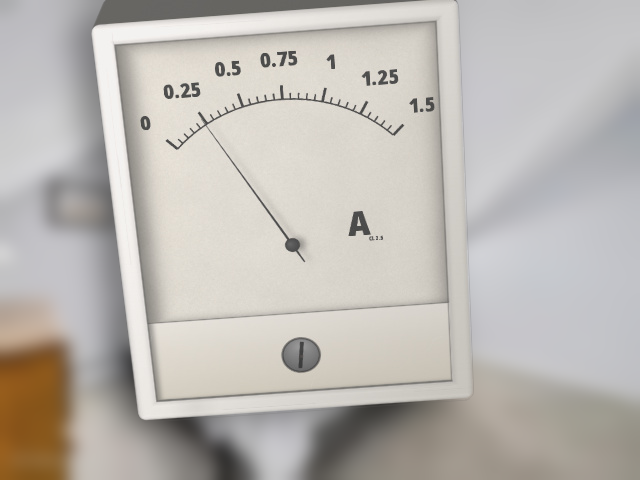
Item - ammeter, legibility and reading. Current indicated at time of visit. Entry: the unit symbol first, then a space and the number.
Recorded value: A 0.25
